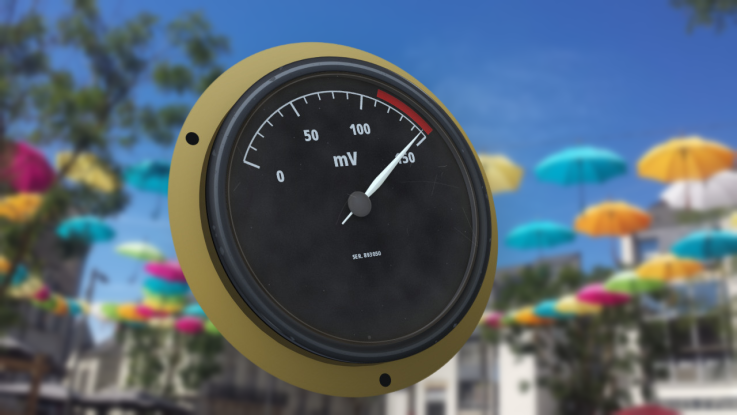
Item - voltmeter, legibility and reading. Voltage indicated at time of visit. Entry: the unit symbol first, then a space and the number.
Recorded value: mV 145
